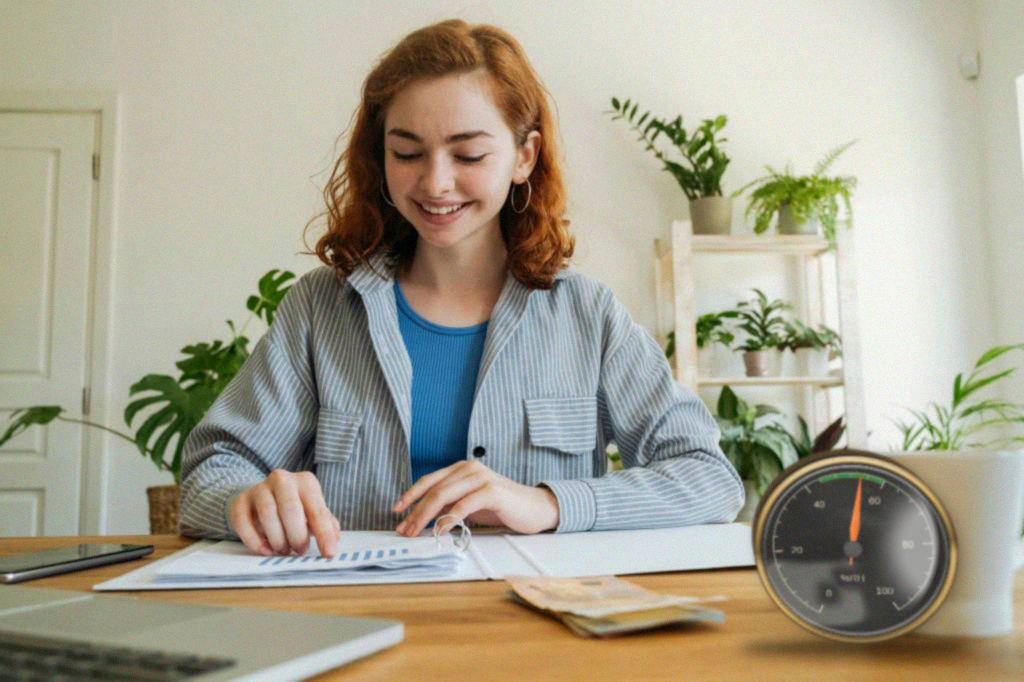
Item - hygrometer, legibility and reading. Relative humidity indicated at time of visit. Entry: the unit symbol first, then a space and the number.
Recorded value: % 54
